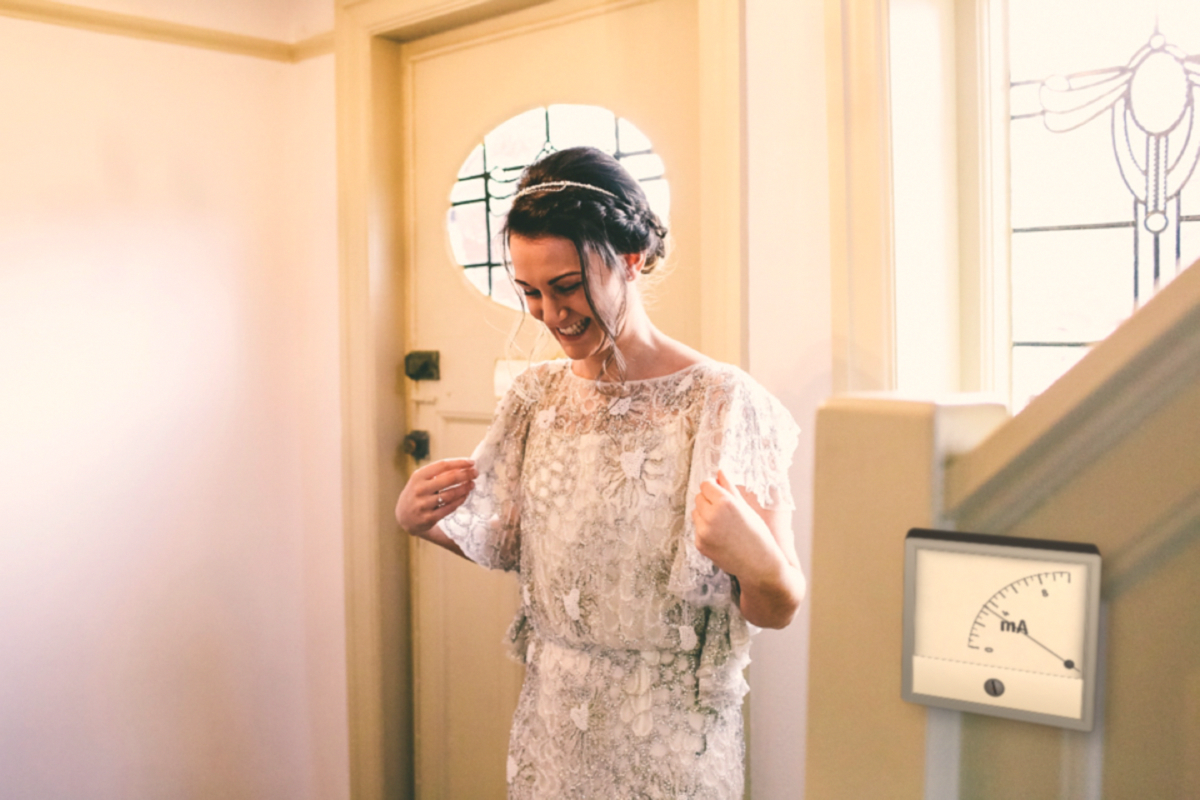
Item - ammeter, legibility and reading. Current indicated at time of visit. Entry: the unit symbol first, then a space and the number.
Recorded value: mA 3.5
